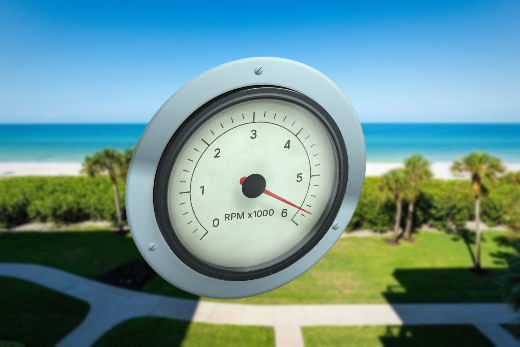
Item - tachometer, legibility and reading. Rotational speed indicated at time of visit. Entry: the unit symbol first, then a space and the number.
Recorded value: rpm 5700
